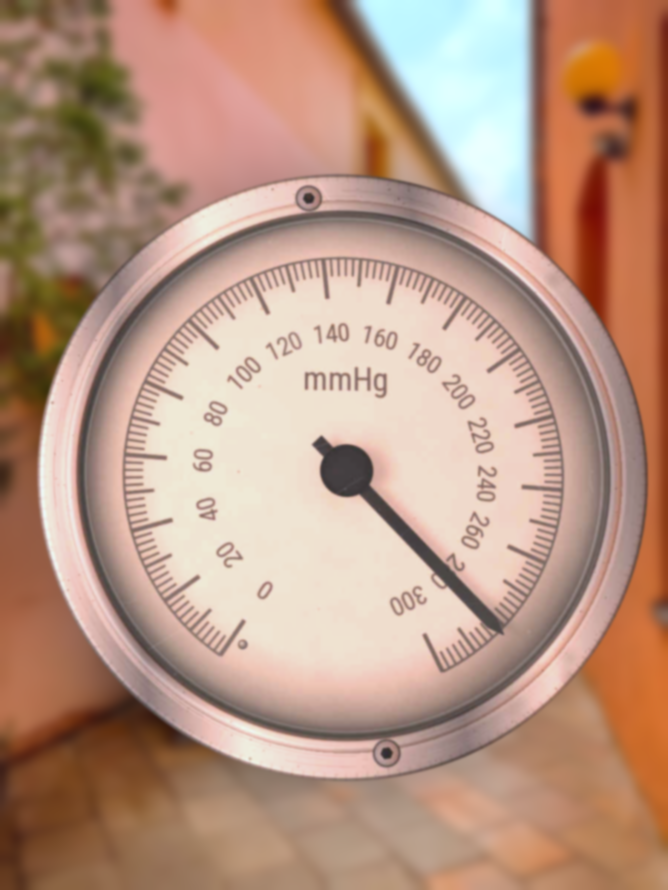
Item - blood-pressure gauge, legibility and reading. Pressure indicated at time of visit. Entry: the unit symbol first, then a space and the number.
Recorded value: mmHg 282
